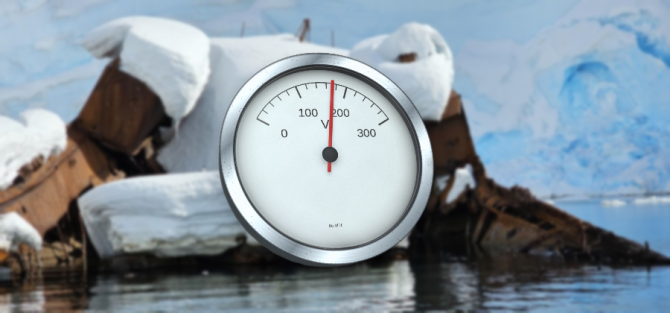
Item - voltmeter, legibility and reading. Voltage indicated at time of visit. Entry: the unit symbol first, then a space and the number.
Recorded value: V 170
